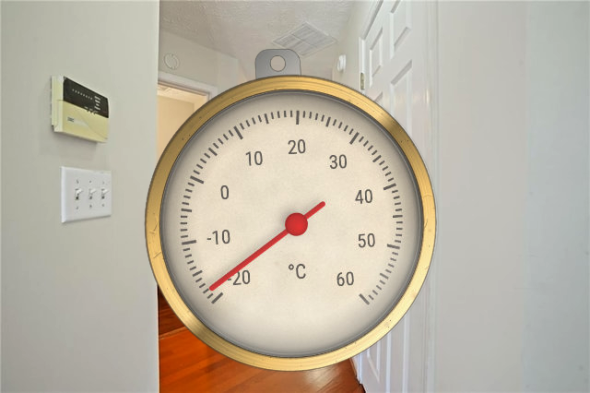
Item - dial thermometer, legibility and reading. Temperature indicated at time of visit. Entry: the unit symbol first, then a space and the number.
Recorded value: °C -18
